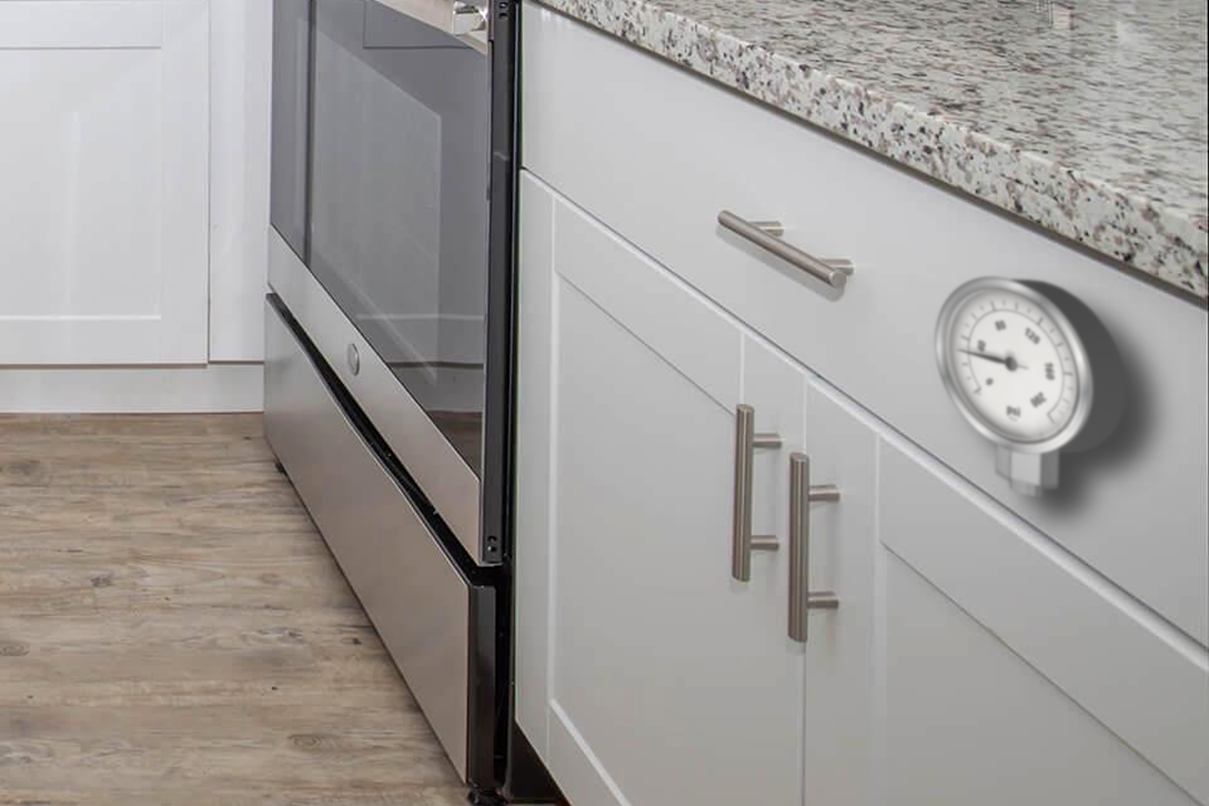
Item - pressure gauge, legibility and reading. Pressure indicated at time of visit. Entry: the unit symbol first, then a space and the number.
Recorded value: psi 30
